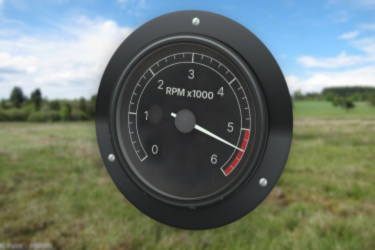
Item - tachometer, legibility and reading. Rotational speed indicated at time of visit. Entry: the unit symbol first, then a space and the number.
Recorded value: rpm 5400
